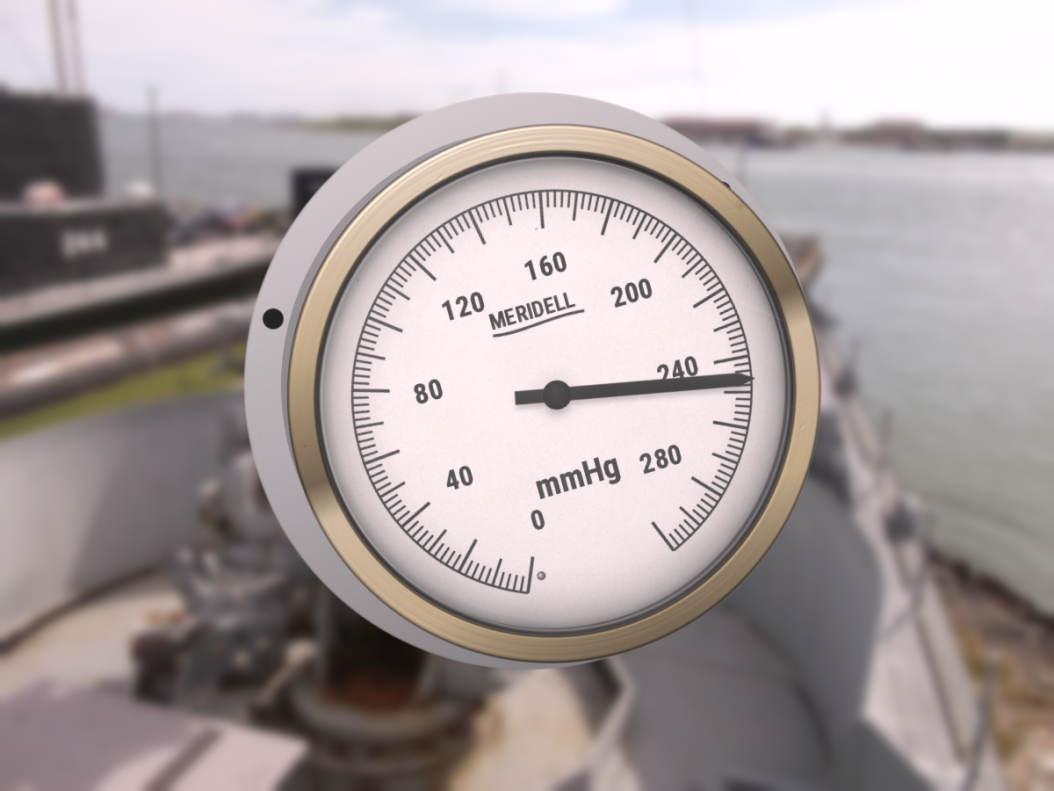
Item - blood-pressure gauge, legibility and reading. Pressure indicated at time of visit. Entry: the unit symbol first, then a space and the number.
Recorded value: mmHg 246
